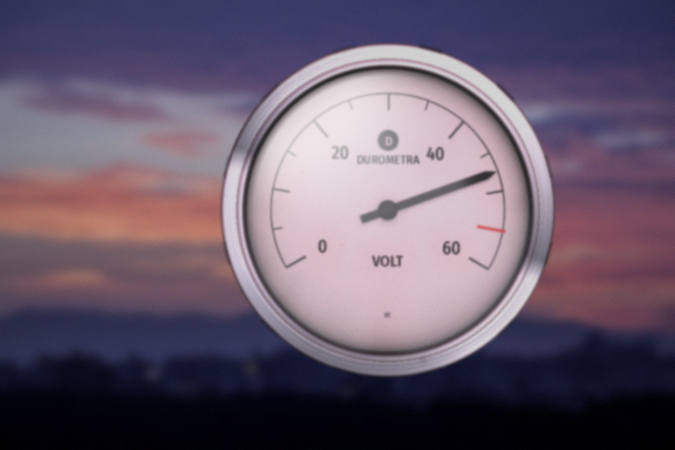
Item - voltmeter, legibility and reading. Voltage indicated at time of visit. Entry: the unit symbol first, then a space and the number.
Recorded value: V 47.5
